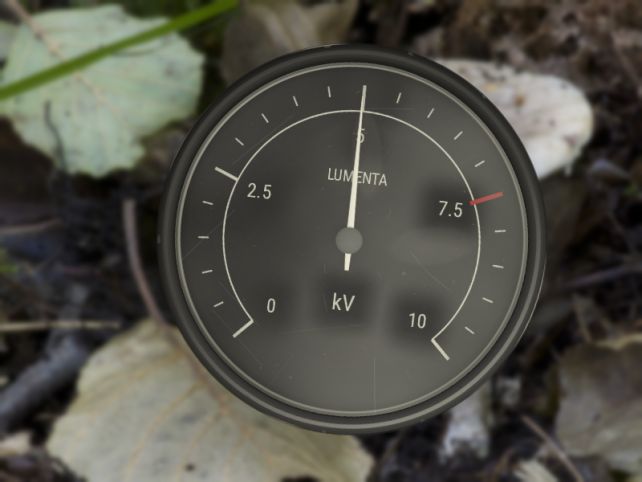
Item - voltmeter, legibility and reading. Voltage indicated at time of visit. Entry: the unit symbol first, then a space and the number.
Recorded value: kV 5
